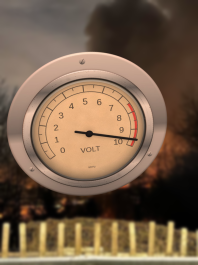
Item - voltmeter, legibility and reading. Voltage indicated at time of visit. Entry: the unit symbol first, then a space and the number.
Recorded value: V 9.5
